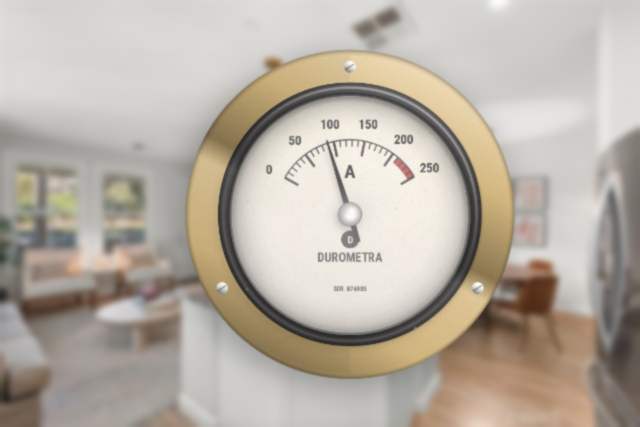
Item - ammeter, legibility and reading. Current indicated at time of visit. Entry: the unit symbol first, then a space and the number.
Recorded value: A 90
